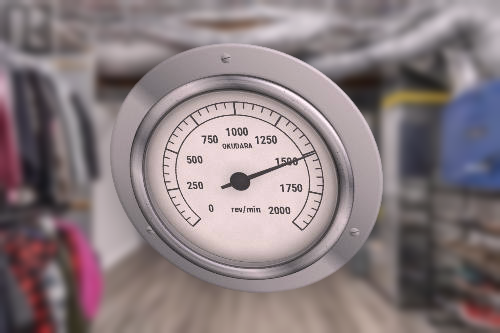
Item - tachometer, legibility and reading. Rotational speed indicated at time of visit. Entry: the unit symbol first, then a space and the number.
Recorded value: rpm 1500
